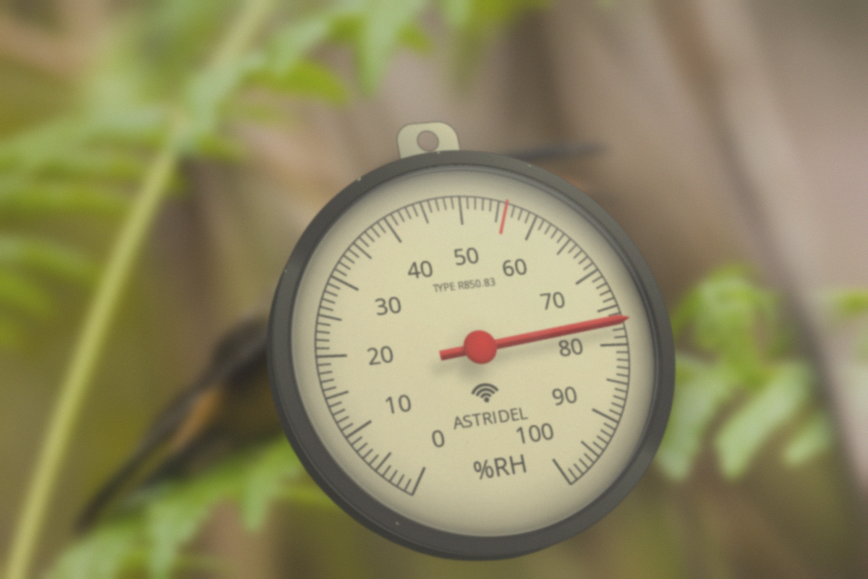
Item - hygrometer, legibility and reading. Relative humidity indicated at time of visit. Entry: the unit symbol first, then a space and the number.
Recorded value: % 77
